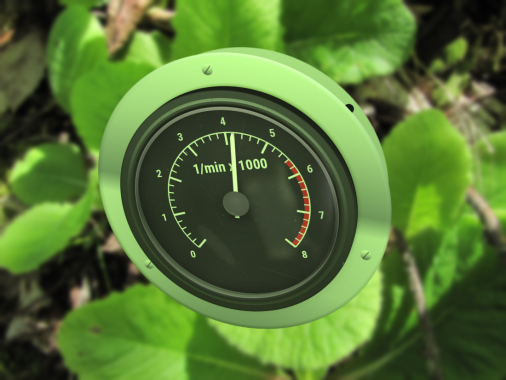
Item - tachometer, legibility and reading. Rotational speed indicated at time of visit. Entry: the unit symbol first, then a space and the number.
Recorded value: rpm 4200
